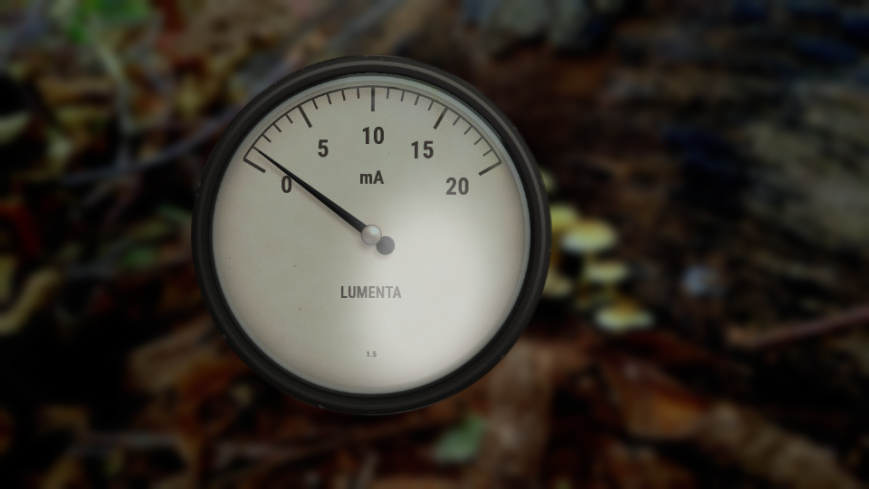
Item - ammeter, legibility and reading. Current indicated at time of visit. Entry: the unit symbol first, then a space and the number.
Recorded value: mA 1
